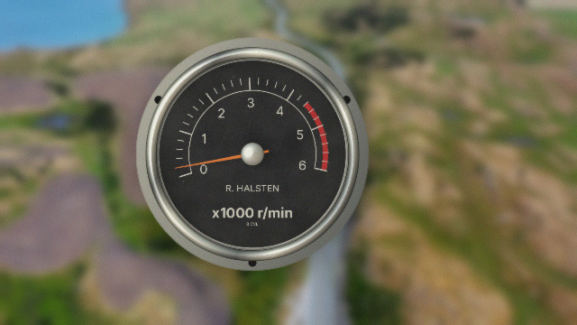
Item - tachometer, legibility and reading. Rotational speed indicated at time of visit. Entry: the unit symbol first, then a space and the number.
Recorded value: rpm 200
